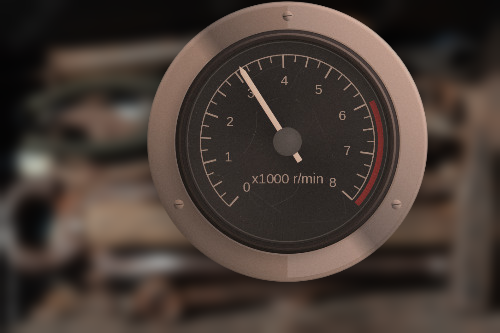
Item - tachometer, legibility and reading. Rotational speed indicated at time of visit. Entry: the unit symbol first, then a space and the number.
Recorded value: rpm 3125
